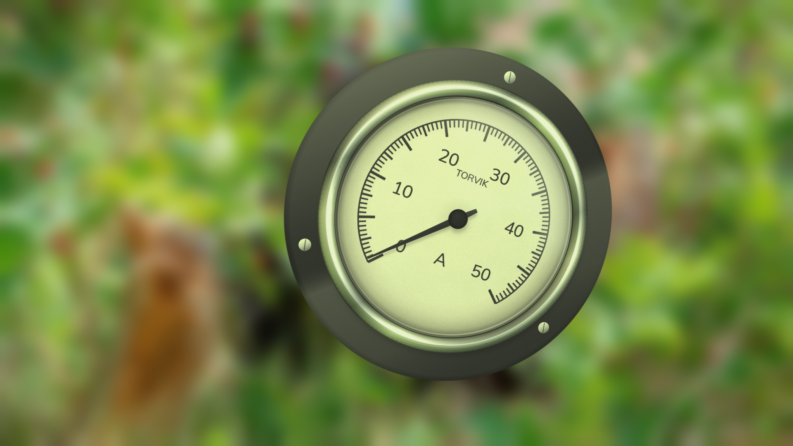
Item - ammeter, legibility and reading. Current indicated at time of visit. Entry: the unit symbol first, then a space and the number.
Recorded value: A 0.5
